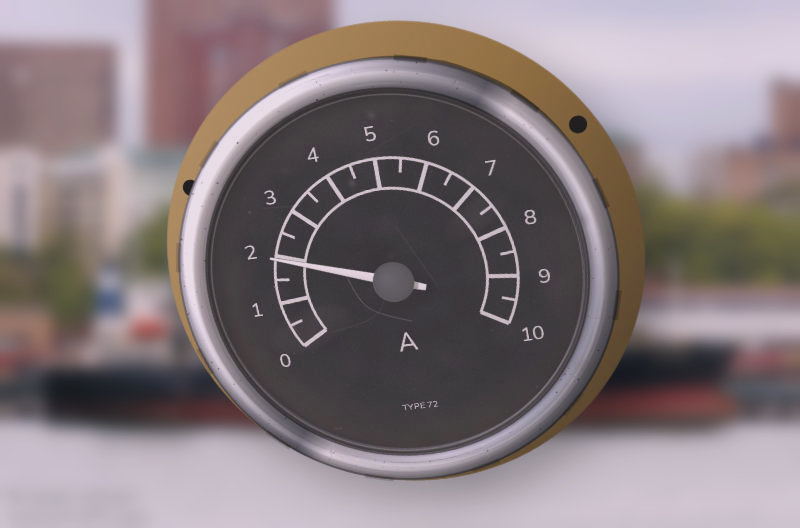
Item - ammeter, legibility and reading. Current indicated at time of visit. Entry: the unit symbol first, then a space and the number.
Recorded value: A 2
